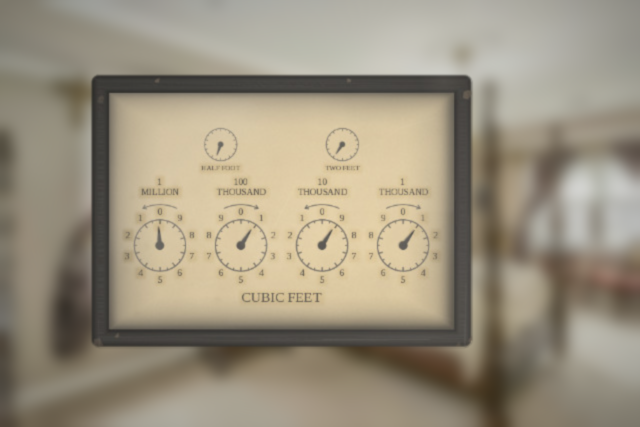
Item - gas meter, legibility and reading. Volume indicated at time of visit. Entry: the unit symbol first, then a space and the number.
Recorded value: ft³ 9100
